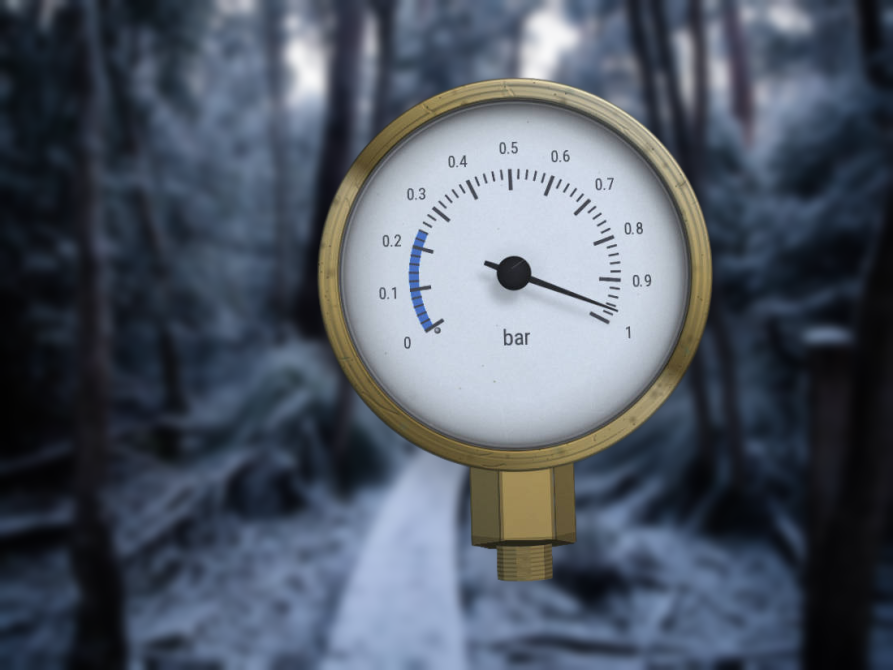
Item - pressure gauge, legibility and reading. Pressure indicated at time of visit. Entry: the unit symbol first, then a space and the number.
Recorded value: bar 0.97
